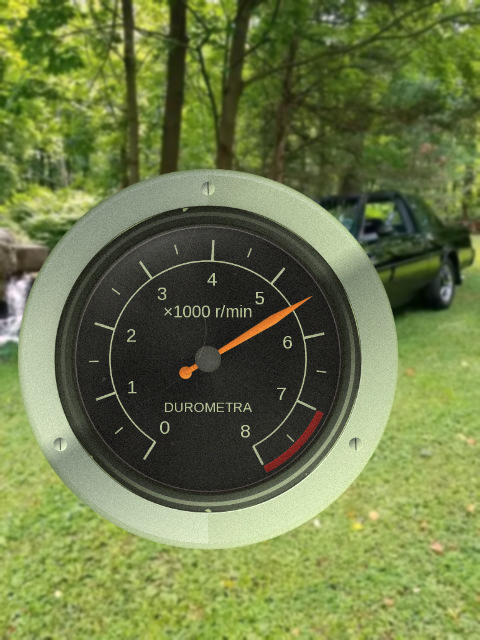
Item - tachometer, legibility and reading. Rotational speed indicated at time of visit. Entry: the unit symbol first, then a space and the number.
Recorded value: rpm 5500
